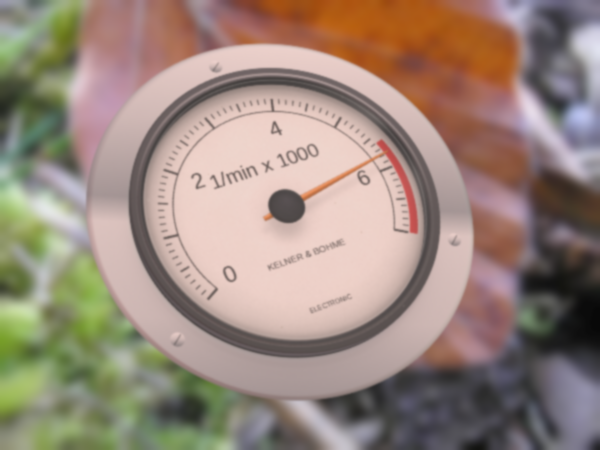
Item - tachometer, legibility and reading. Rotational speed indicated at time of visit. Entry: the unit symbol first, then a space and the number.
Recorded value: rpm 5800
